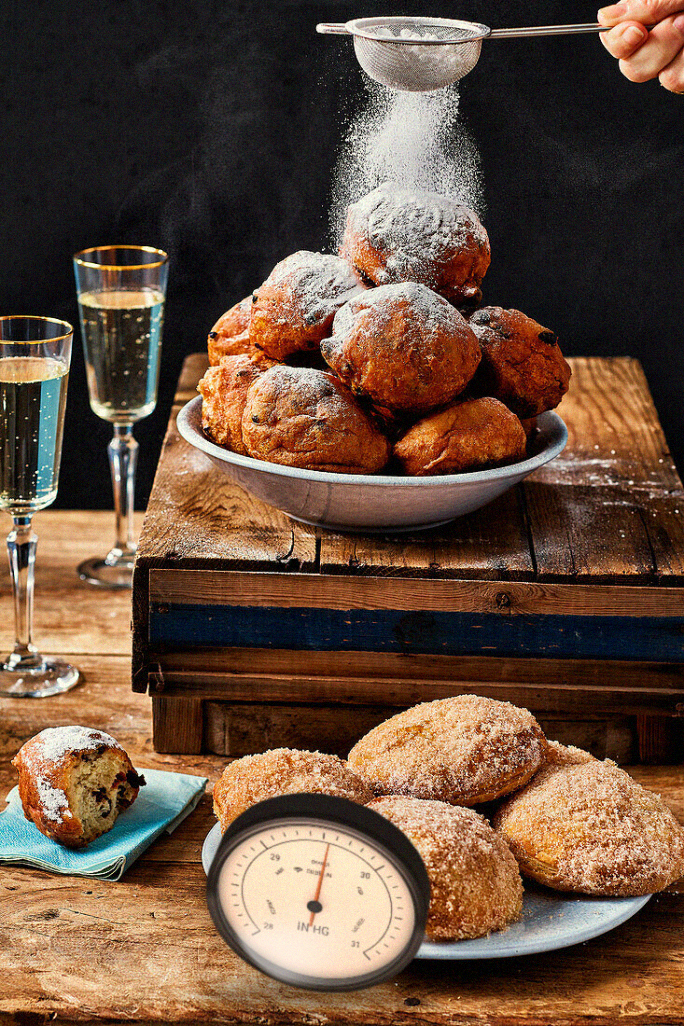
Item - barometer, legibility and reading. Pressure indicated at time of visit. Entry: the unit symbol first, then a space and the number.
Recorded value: inHg 29.55
